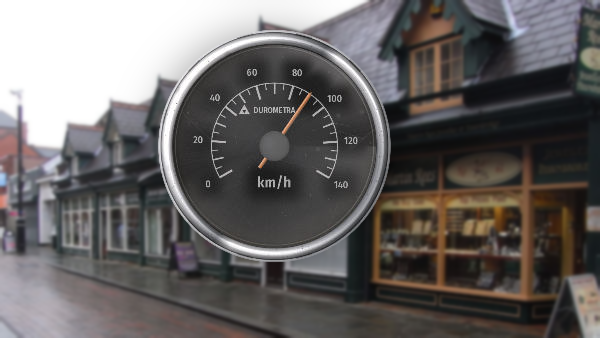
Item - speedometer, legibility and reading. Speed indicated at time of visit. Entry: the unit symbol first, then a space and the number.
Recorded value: km/h 90
